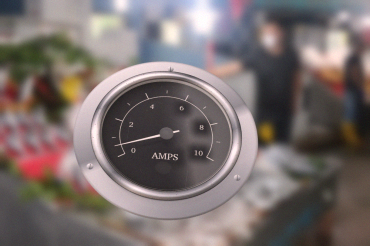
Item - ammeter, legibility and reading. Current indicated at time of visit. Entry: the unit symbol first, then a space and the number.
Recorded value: A 0.5
